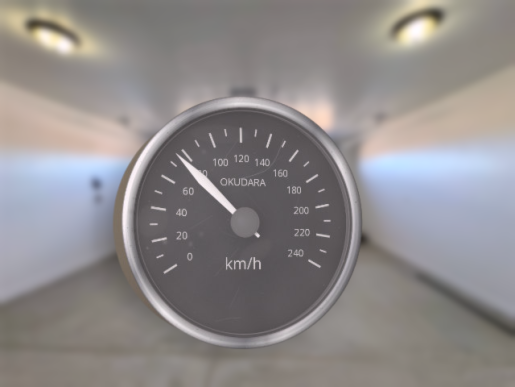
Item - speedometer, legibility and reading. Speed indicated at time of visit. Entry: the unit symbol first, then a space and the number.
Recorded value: km/h 75
